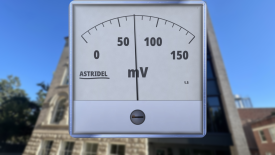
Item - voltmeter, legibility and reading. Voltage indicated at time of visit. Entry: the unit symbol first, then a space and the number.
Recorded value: mV 70
